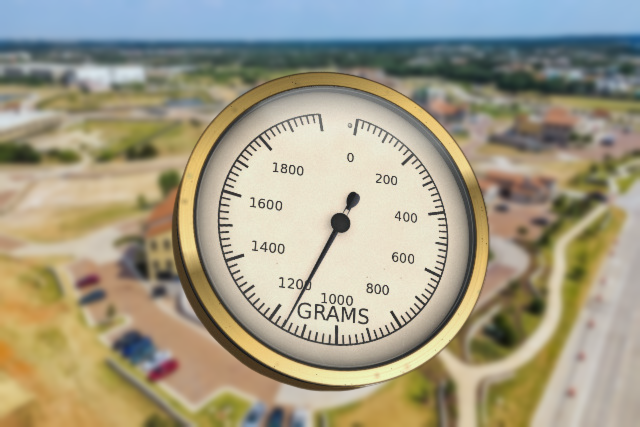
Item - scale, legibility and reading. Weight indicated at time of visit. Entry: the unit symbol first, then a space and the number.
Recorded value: g 1160
